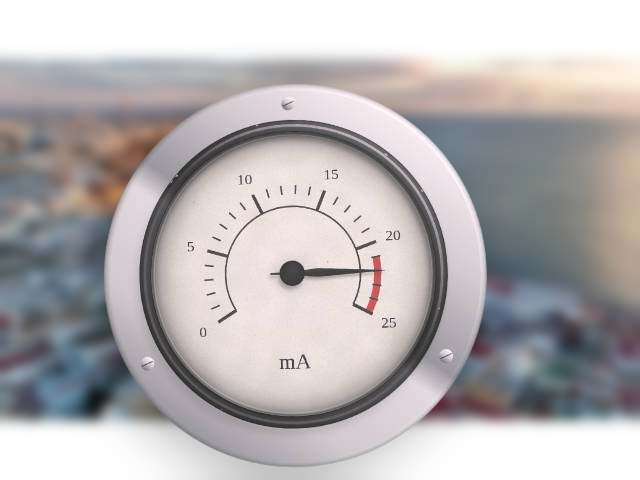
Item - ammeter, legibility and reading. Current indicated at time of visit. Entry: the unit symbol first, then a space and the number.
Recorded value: mA 22
